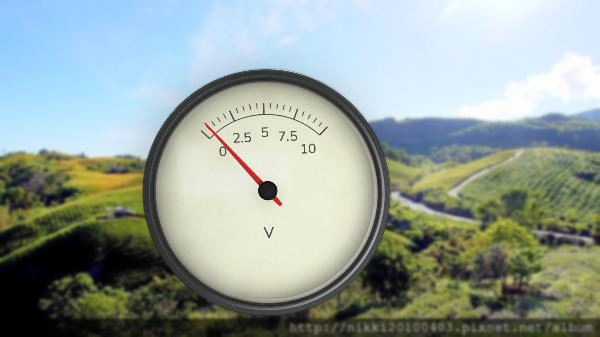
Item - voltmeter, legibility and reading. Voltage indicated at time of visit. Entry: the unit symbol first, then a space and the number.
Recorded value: V 0.5
